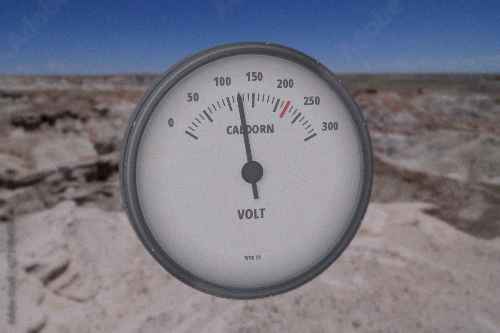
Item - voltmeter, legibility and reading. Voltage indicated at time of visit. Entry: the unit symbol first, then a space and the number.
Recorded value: V 120
